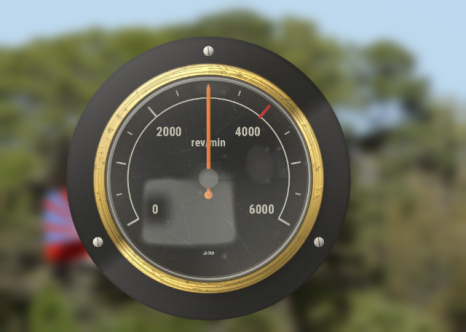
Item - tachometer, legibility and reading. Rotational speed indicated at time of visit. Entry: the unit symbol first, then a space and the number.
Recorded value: rpm 3000
